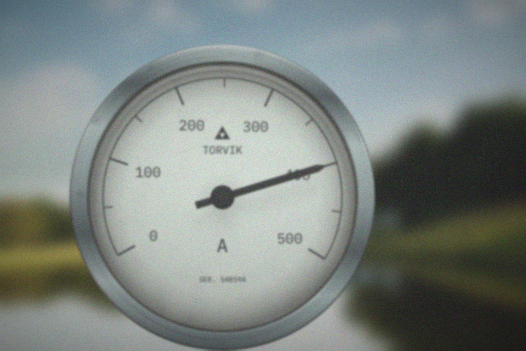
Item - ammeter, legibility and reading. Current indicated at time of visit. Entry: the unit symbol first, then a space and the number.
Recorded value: A 400
